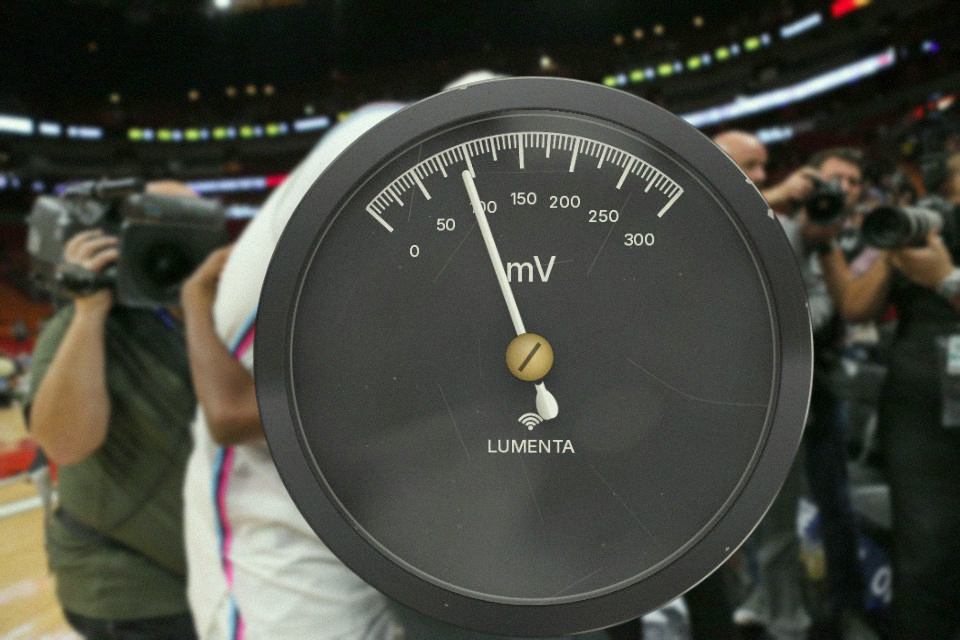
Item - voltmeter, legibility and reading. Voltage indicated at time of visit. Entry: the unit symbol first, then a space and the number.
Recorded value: mV 95
